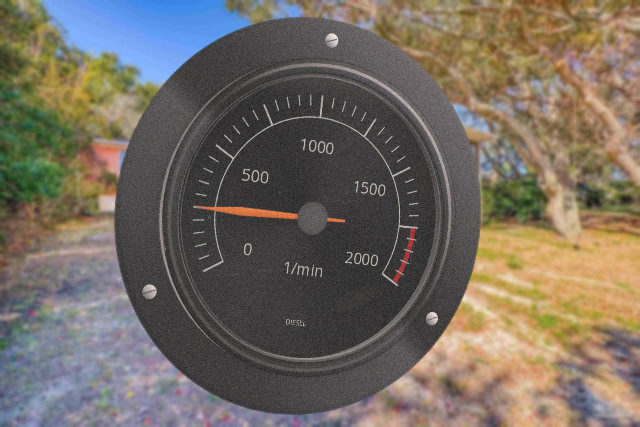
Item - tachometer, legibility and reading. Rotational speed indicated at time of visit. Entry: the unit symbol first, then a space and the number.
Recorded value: rpm 250
